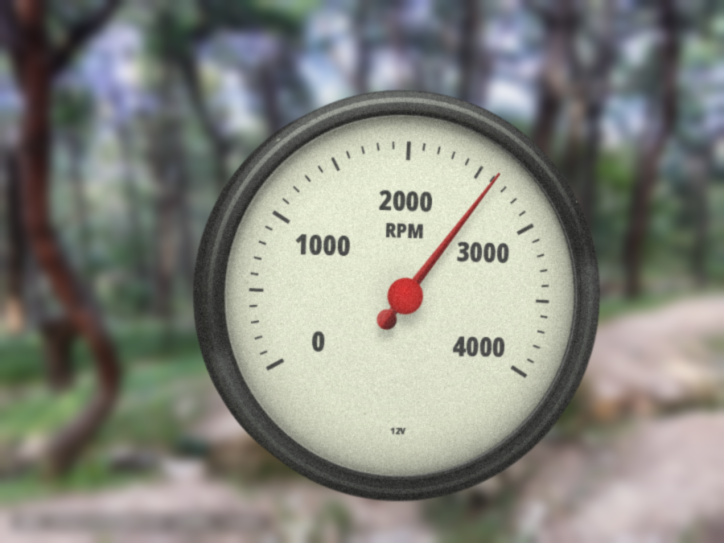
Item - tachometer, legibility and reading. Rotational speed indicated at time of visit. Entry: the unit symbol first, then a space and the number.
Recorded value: rpm 2600
